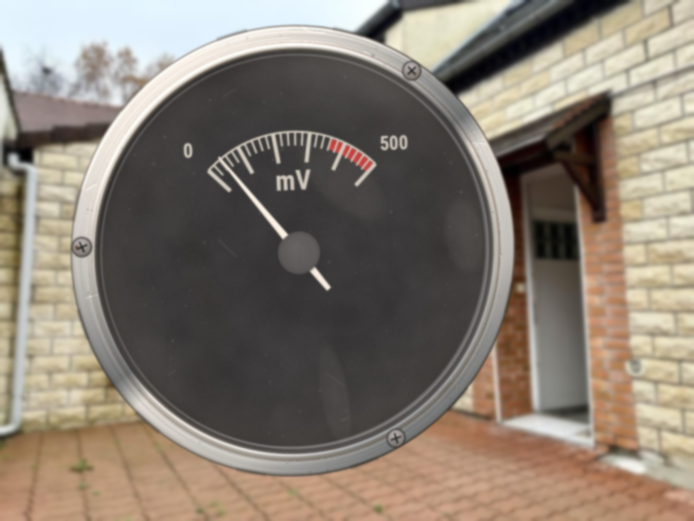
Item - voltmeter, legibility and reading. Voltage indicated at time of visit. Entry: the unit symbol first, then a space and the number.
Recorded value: mV 40
